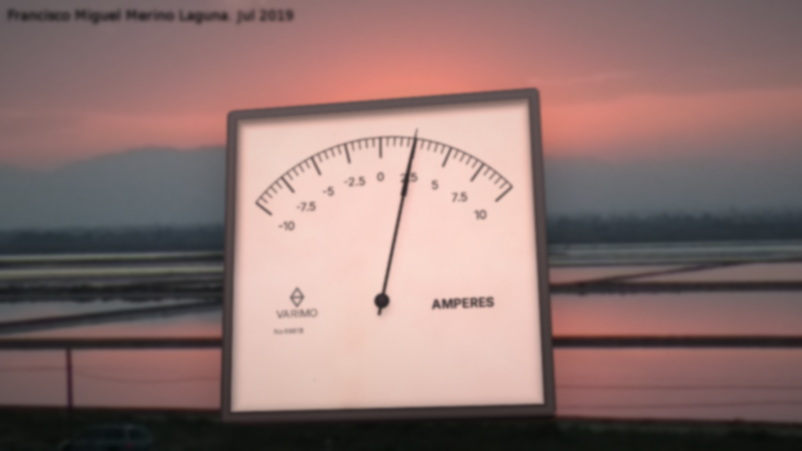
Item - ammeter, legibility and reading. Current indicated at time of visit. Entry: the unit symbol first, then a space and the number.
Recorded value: A 2.5
